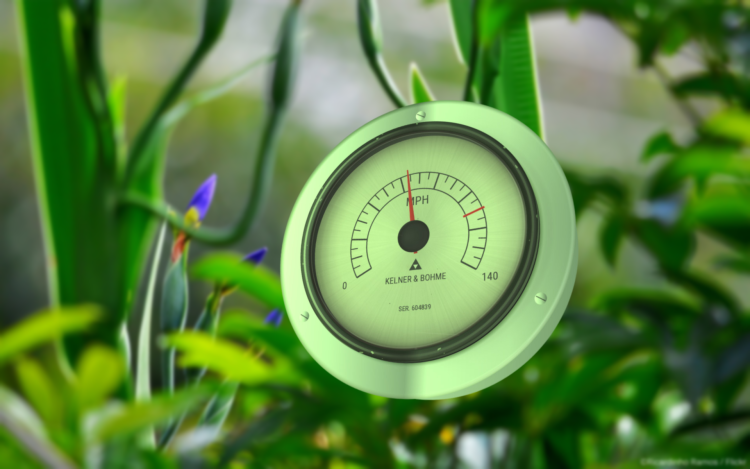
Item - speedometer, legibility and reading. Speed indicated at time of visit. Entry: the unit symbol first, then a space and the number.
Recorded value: mph 65
